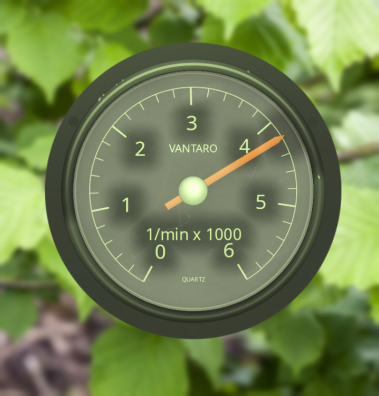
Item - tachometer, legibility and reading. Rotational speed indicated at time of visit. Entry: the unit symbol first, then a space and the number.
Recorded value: rpm 4200
